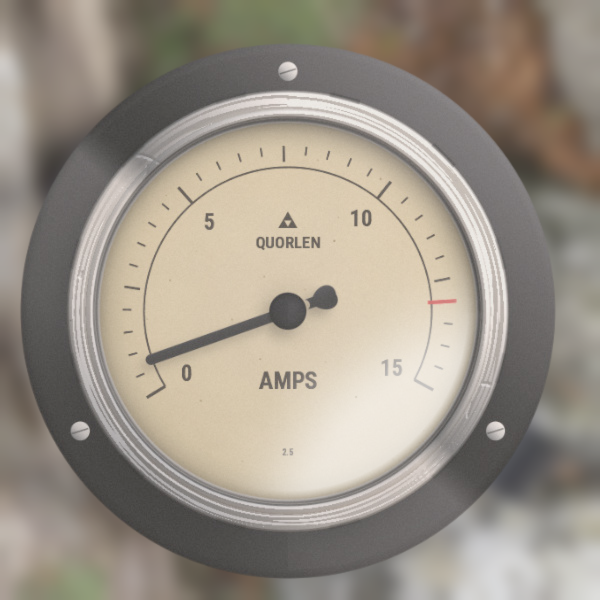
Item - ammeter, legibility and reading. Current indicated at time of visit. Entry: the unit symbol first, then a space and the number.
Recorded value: A 0.75
